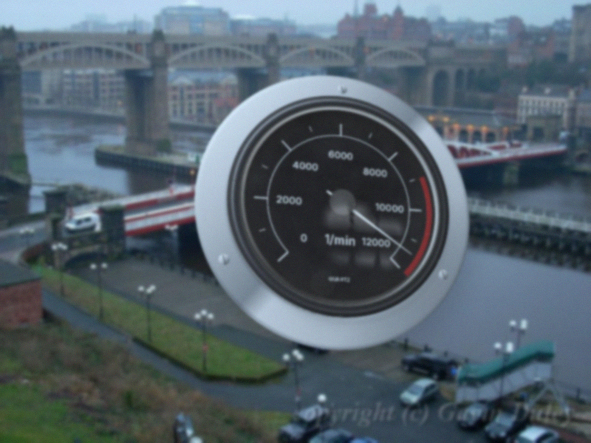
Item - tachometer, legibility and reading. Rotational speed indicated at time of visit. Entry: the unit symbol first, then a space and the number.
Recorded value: rpm 11500
